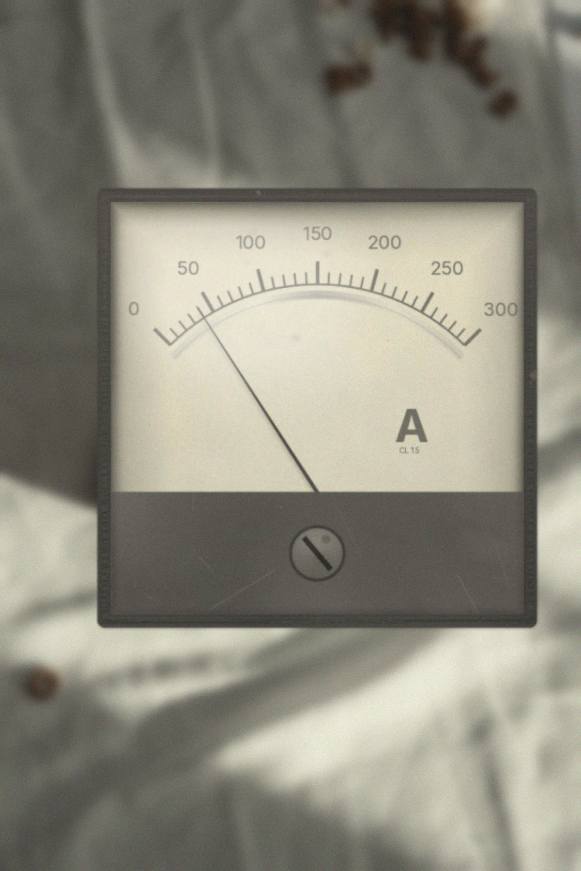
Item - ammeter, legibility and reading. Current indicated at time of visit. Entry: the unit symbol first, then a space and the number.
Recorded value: A 40
